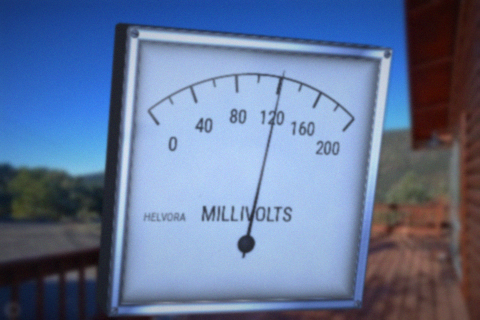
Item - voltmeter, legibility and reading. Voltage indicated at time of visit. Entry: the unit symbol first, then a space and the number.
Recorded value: mV 120
